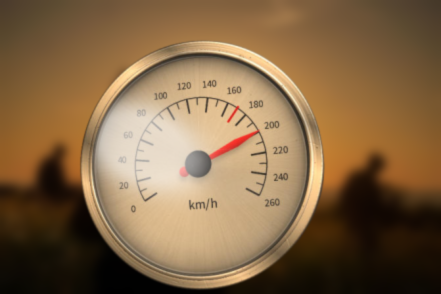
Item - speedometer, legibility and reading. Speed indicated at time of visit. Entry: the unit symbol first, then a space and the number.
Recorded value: km/h 200
